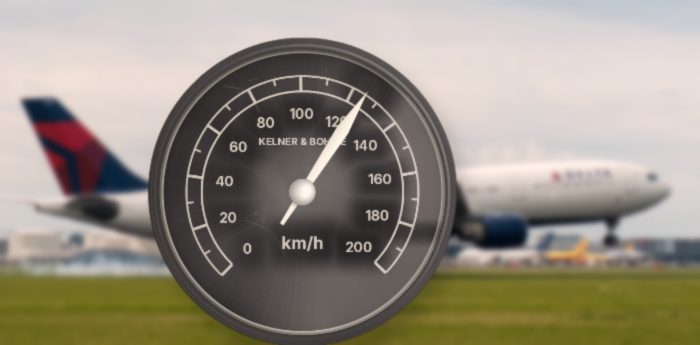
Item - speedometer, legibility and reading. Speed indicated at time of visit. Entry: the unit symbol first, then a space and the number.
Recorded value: km/h 125
